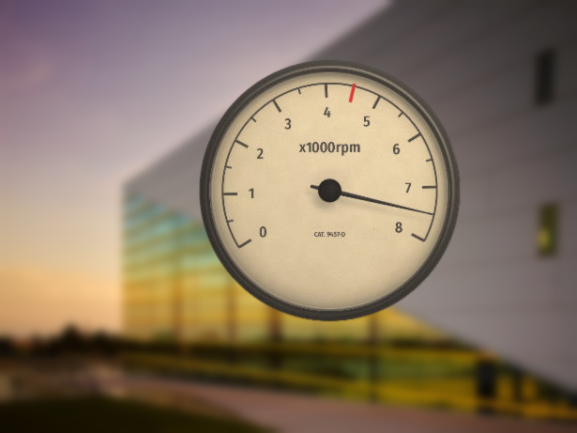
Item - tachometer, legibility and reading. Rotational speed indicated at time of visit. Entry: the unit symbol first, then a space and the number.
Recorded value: rpm 7500
